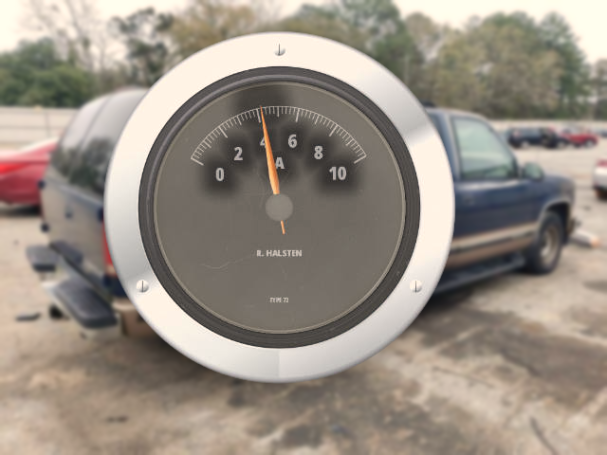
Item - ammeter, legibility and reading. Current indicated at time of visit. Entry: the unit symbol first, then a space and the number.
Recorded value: A 4.2
